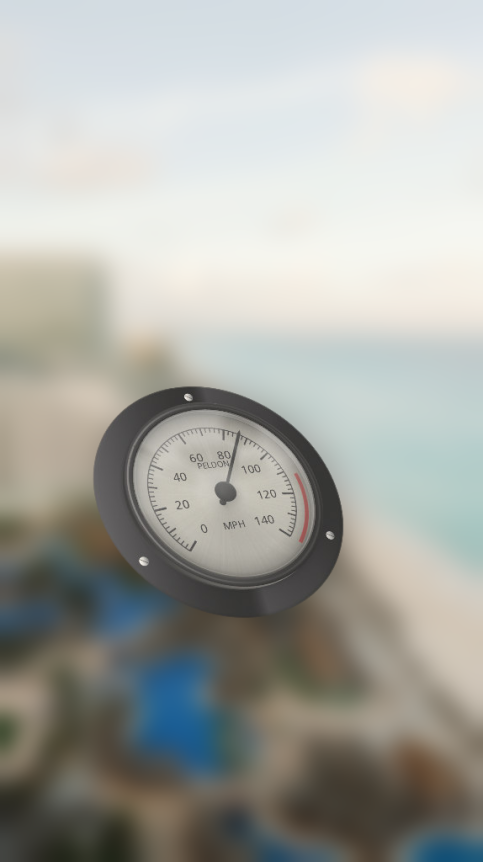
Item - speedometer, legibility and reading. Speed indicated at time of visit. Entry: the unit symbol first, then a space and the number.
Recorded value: mph 86
